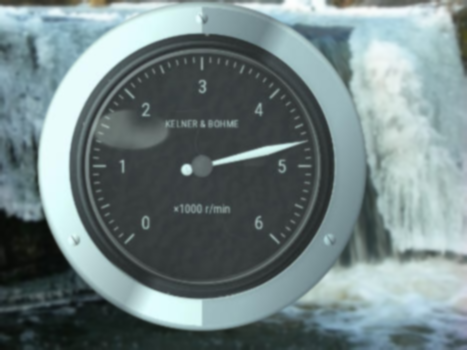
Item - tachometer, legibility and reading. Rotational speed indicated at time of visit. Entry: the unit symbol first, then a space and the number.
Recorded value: rpm 4700
